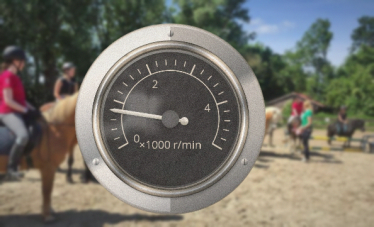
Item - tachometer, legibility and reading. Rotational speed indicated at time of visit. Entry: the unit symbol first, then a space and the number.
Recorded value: rpm 800
